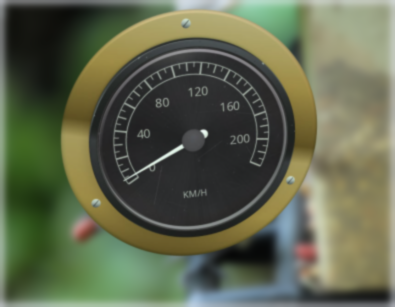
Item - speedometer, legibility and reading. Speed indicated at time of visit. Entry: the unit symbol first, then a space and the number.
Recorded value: km/h 5
